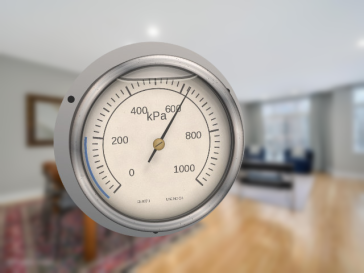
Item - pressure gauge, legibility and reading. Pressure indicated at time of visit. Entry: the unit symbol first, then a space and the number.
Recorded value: kPa 620
